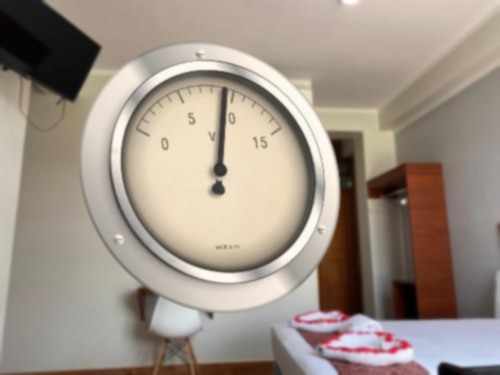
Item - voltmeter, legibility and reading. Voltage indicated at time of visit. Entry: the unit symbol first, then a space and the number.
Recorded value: V 9
